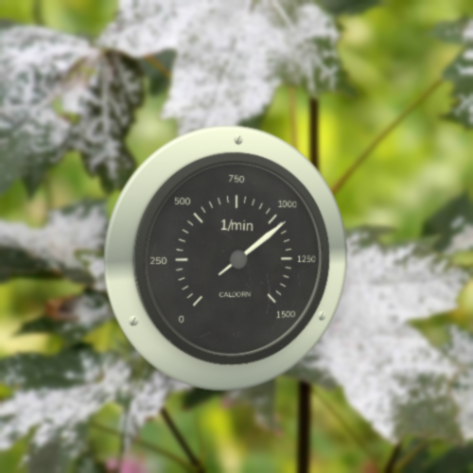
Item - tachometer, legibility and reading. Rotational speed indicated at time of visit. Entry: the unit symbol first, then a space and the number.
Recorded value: rpm 1050
